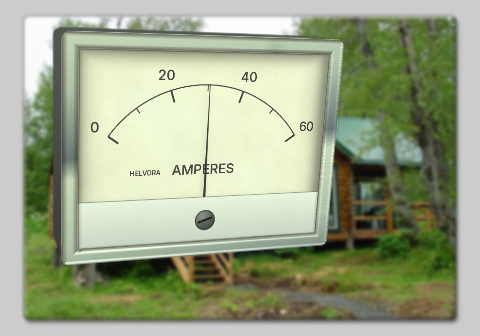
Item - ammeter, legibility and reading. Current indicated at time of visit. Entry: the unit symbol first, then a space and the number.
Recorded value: A 30
